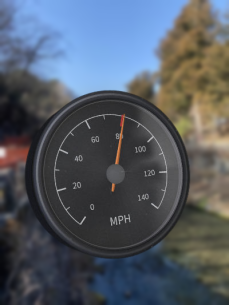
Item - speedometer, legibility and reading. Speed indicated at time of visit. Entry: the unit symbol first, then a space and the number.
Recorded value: mph 80
